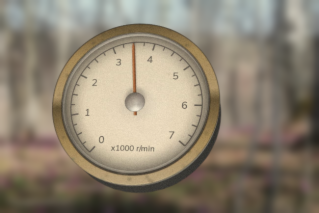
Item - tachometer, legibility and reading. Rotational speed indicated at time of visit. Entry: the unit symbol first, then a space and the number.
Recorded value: rpm 3500
